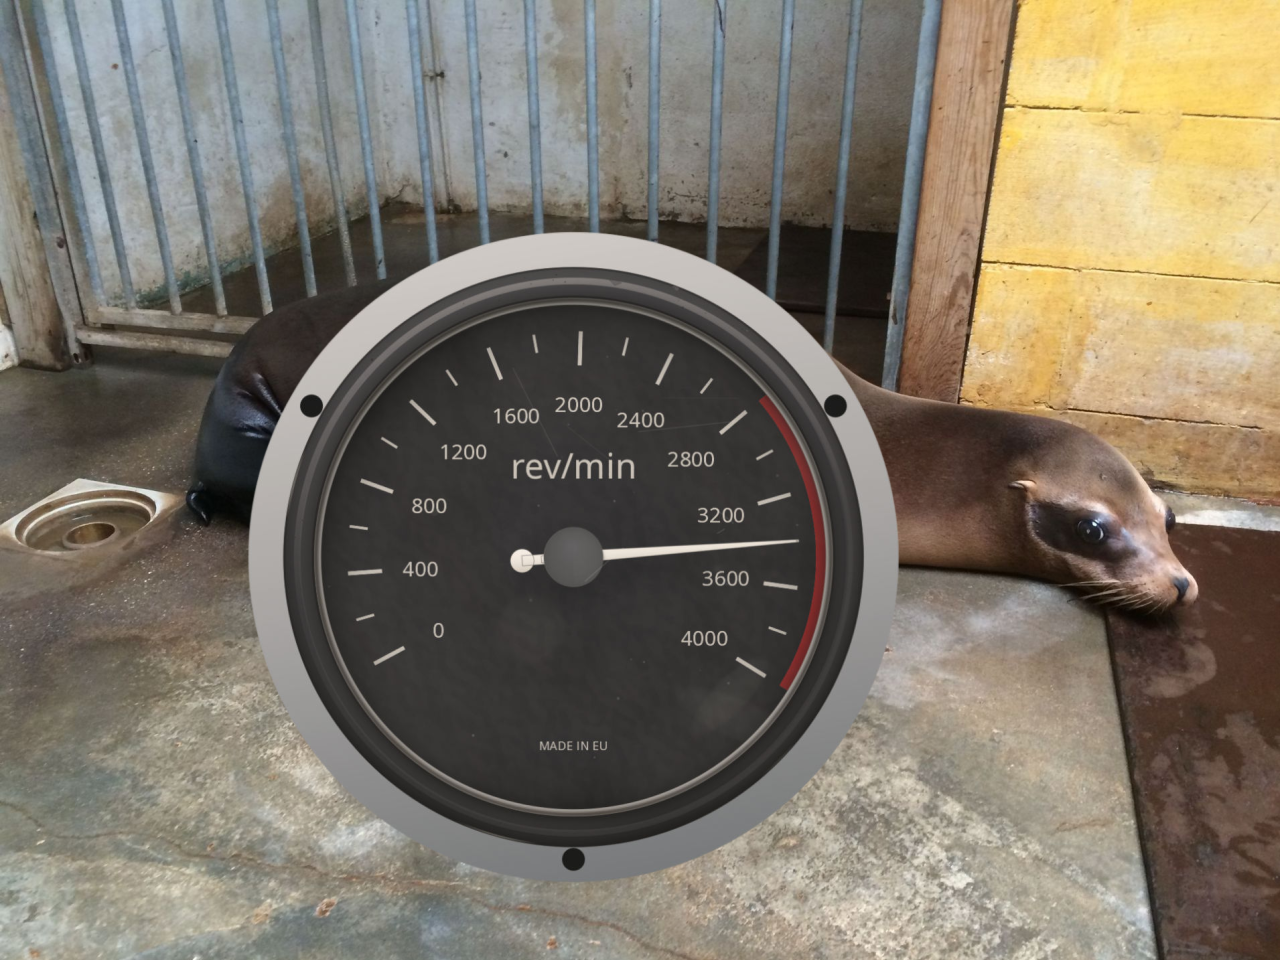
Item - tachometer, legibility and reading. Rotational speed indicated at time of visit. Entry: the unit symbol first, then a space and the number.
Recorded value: rpm 3400
